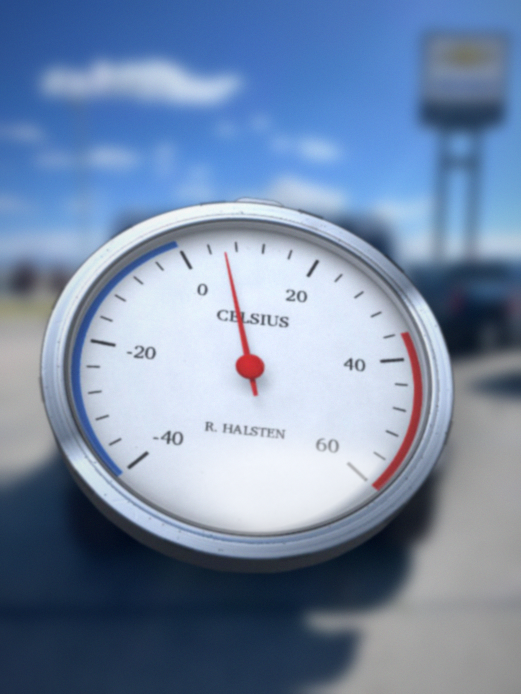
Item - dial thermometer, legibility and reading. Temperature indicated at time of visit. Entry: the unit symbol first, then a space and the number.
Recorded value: °C 6
